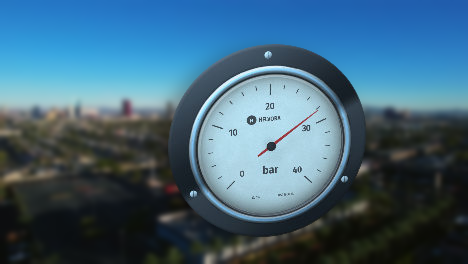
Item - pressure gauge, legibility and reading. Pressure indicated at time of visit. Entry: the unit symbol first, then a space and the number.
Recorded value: bar 28
